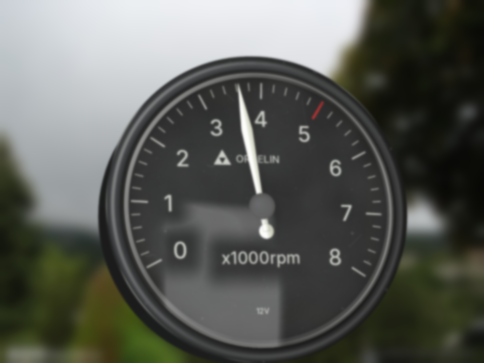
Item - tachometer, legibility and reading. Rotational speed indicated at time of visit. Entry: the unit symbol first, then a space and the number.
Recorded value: rpm 3600
